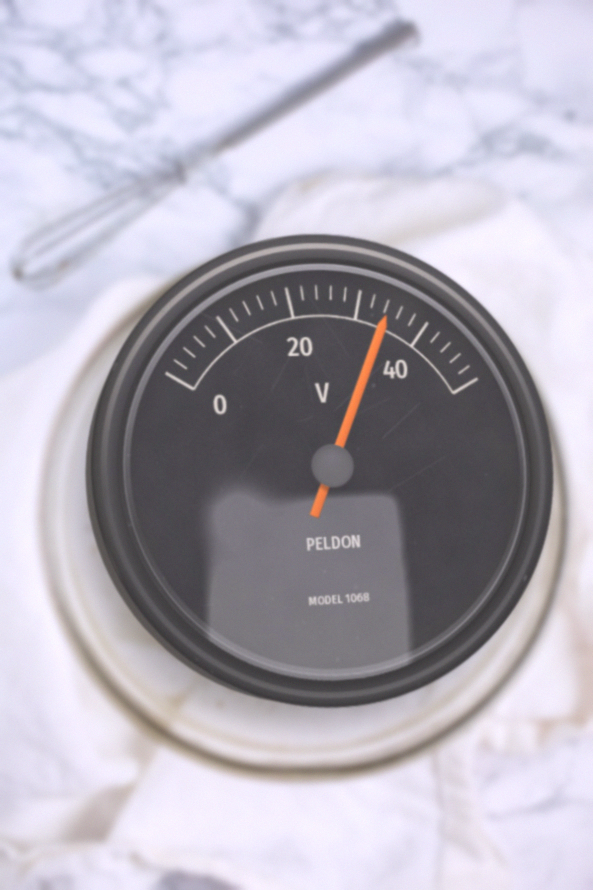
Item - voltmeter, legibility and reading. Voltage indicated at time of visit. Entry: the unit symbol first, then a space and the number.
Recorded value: V 34
